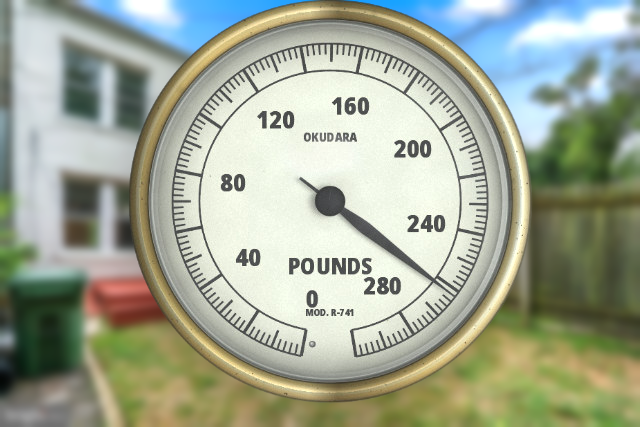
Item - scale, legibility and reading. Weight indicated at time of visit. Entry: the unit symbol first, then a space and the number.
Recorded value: lb 262
